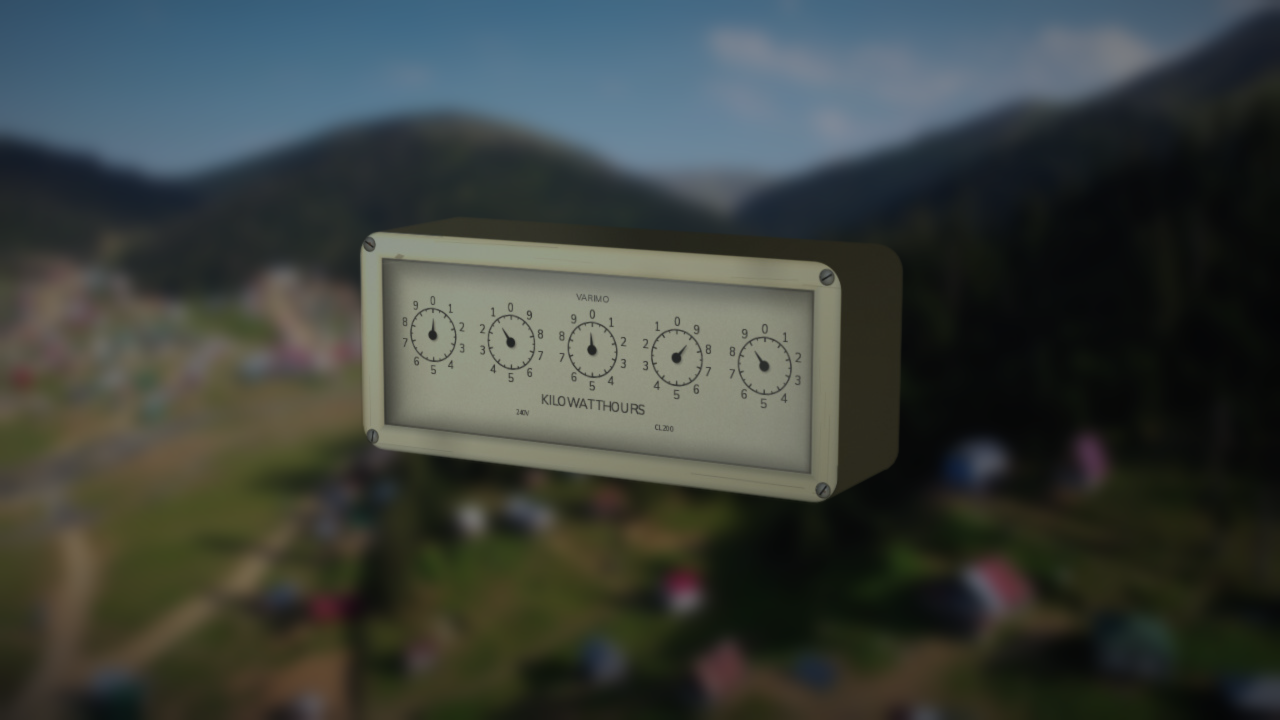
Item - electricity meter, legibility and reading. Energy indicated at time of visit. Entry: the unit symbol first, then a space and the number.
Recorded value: kWh 989
